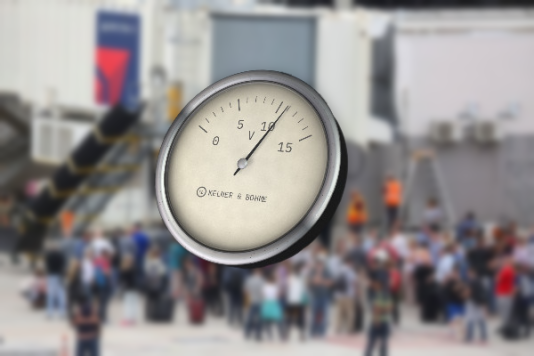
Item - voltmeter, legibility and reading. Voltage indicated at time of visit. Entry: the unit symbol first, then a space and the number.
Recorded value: V 11
